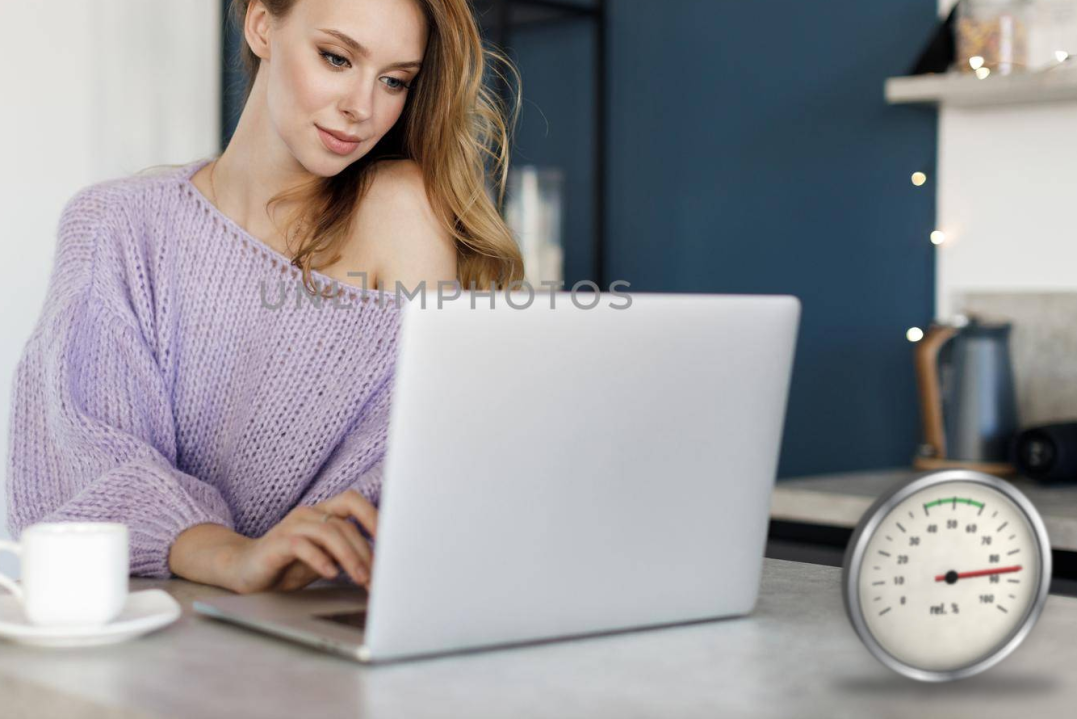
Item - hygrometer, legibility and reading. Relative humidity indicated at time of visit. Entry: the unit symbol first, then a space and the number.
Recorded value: % 85
